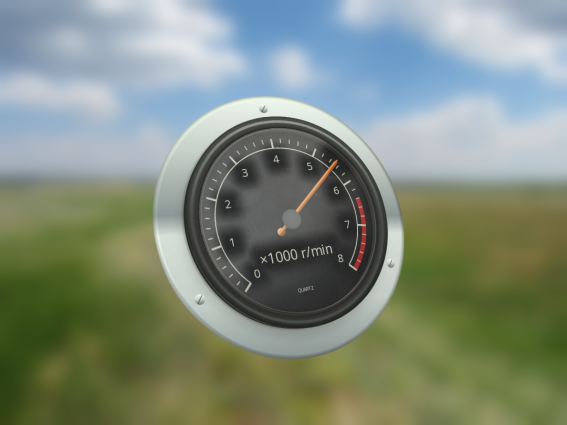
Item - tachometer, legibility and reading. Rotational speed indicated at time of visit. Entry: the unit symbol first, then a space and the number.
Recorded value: rpm 5500
